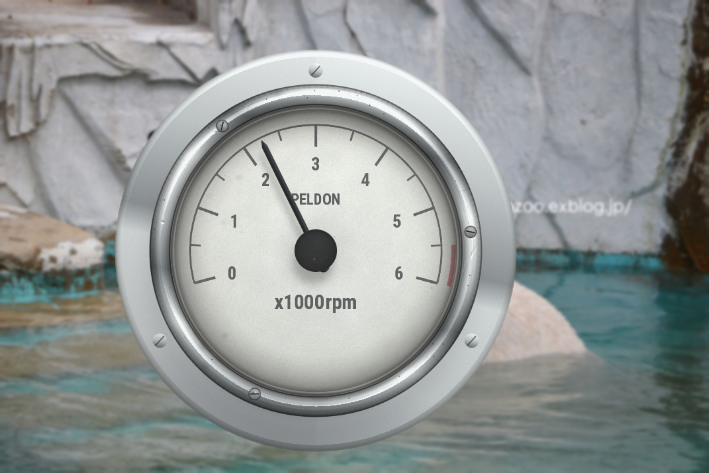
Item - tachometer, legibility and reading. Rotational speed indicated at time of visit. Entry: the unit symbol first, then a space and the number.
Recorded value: rpm 2250
